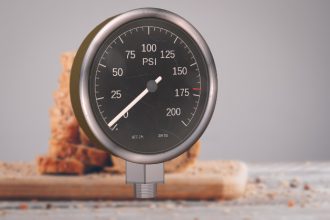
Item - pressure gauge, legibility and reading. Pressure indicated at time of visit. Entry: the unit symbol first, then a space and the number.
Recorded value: psi 5
